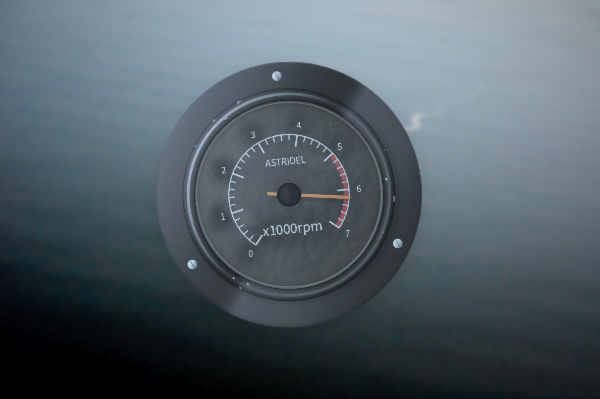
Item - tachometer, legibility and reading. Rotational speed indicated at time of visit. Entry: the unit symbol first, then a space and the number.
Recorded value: rpm 6200
